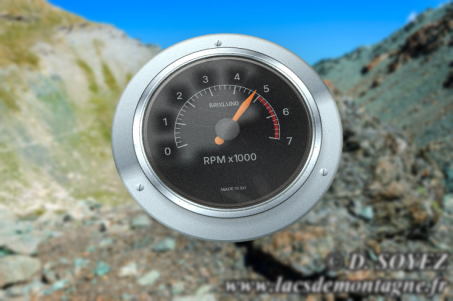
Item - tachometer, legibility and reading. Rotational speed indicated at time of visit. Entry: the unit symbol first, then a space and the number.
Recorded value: rpm 4800
